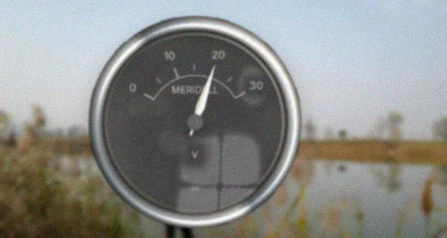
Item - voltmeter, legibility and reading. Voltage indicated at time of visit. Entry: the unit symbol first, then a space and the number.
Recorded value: V 20
